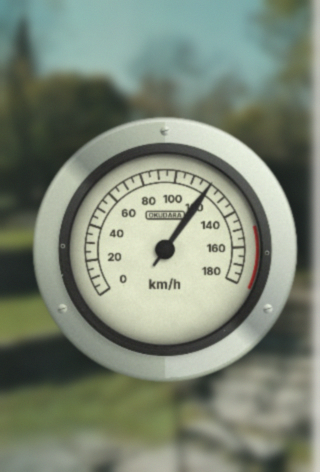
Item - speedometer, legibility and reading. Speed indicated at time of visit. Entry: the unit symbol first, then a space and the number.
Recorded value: km/h 120
